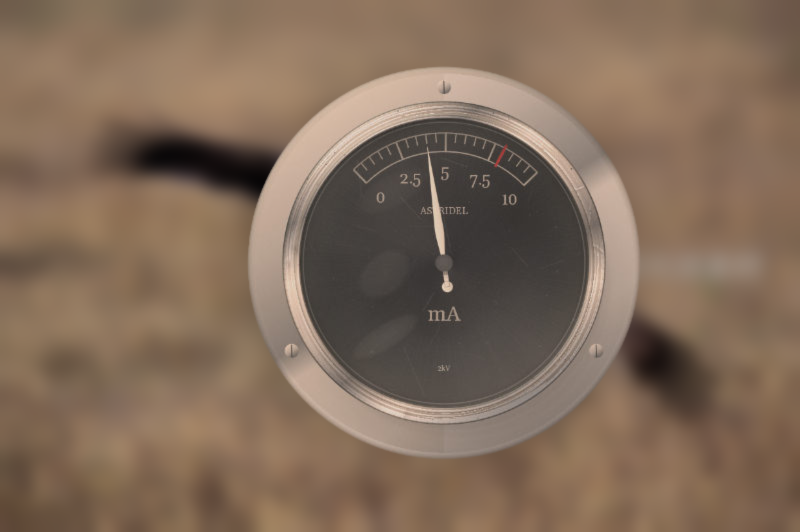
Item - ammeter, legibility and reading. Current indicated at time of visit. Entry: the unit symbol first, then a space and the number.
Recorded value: mA 4
